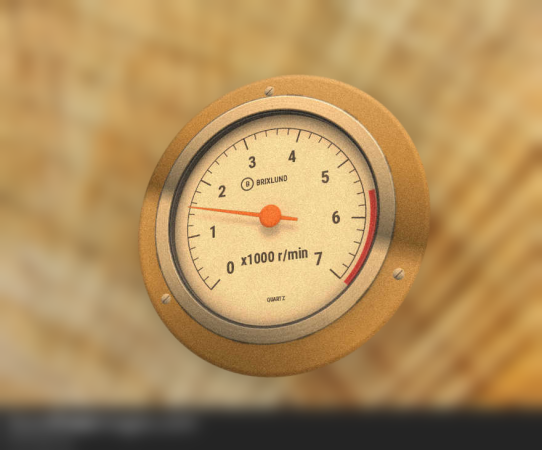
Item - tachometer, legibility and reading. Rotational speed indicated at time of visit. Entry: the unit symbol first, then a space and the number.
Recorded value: rpm 1500
